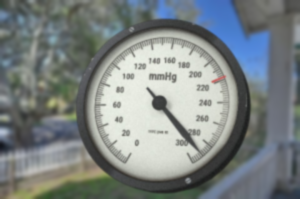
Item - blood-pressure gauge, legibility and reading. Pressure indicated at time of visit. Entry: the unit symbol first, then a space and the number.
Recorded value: mmHg 290
